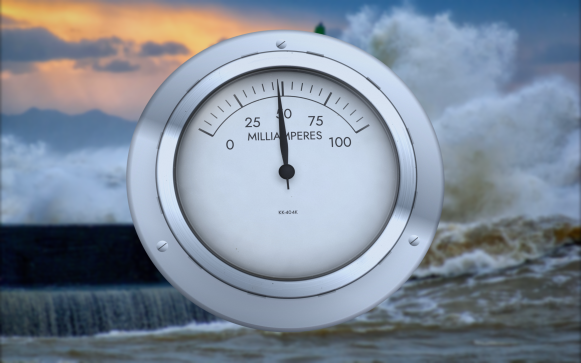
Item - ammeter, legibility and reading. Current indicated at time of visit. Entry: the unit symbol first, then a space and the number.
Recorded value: mA 47.5
